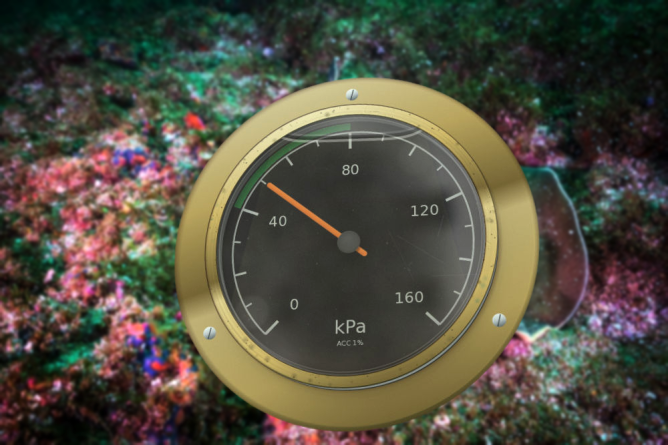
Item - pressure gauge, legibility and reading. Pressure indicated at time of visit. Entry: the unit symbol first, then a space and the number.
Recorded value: kPa 50
